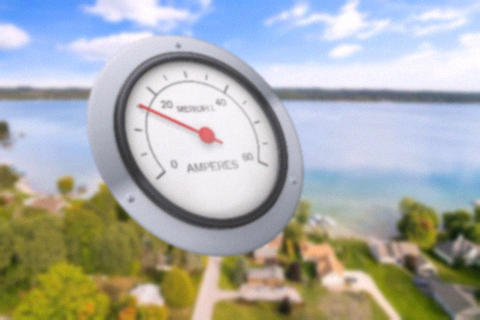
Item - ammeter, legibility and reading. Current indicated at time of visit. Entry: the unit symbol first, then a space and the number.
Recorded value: A 15
